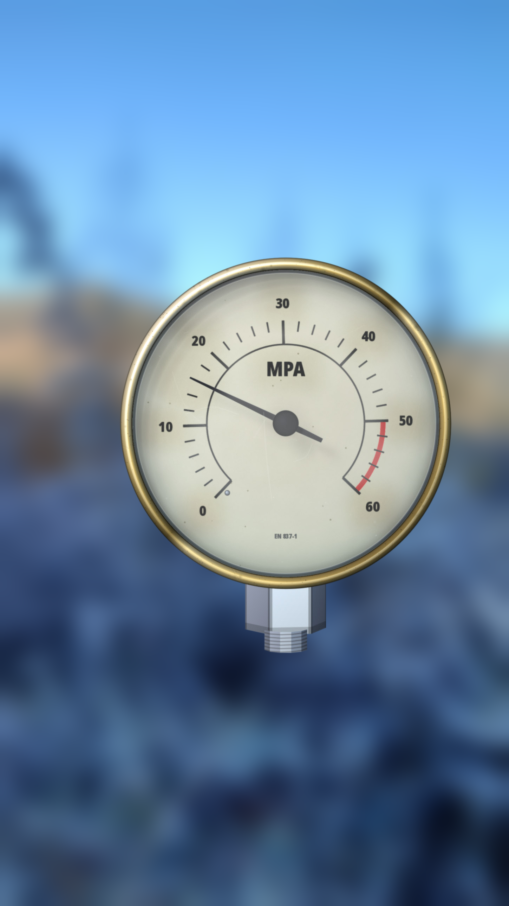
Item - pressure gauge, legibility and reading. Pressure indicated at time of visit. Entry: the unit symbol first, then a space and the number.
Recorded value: MPa 16
